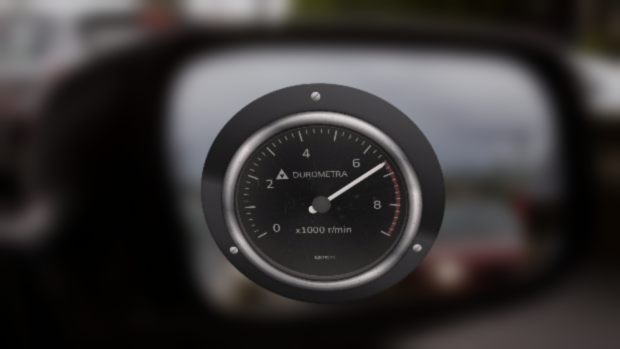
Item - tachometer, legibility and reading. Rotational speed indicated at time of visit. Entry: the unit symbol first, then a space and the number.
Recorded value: rpm 6600
